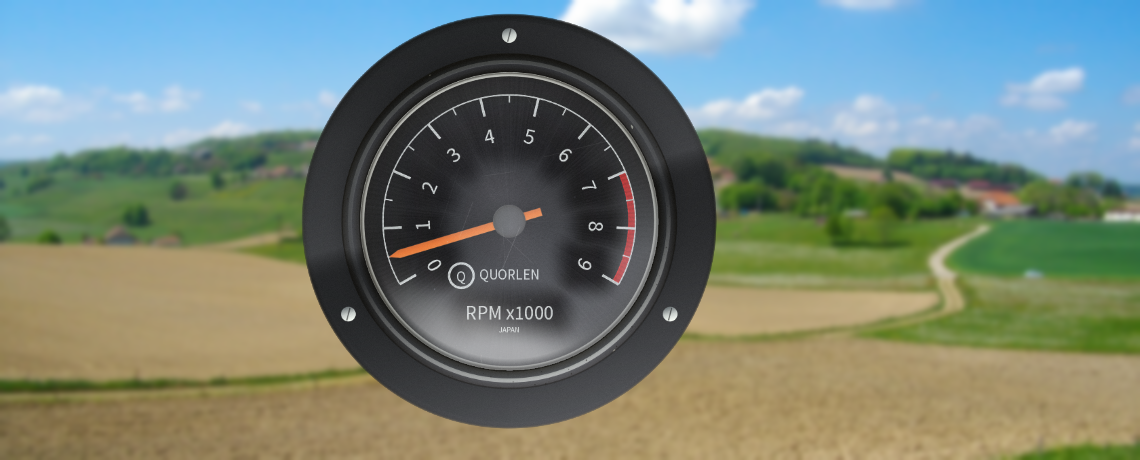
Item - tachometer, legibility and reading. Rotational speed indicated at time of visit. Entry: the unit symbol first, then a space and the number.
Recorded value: rpm 500
